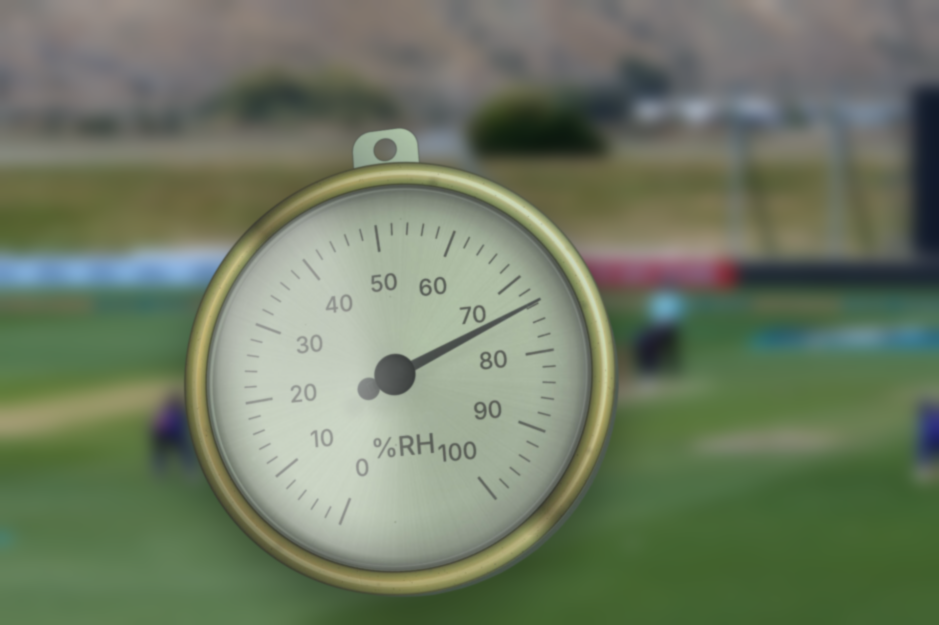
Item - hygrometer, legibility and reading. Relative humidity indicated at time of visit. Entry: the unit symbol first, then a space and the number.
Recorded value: % 74
